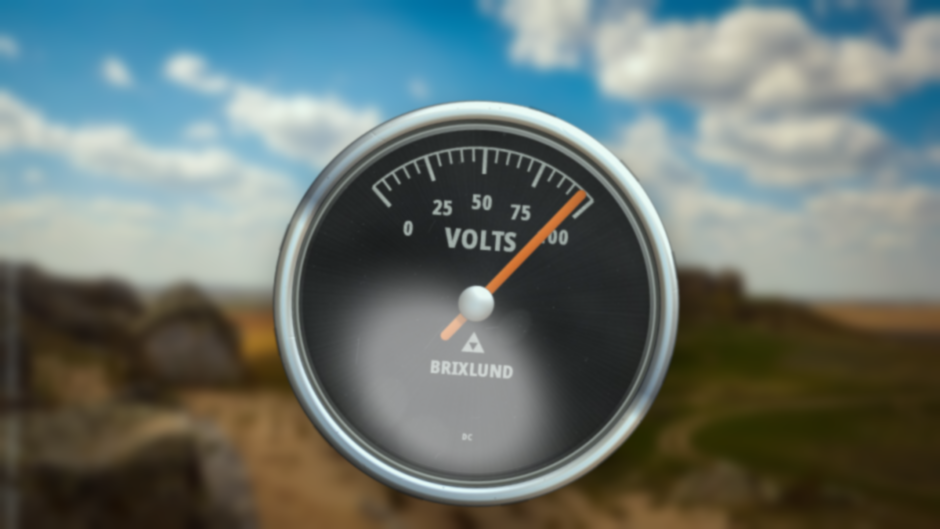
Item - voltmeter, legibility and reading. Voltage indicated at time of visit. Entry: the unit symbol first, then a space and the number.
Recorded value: V 95
